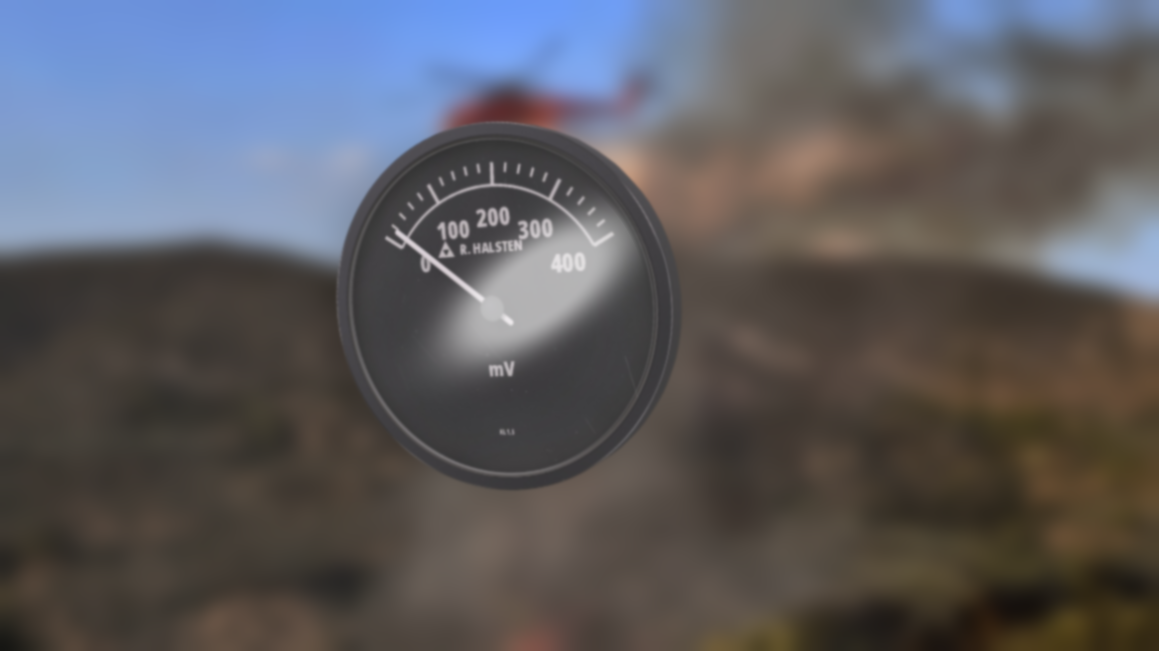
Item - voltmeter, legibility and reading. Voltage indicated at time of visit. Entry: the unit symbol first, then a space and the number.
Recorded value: mV 20
